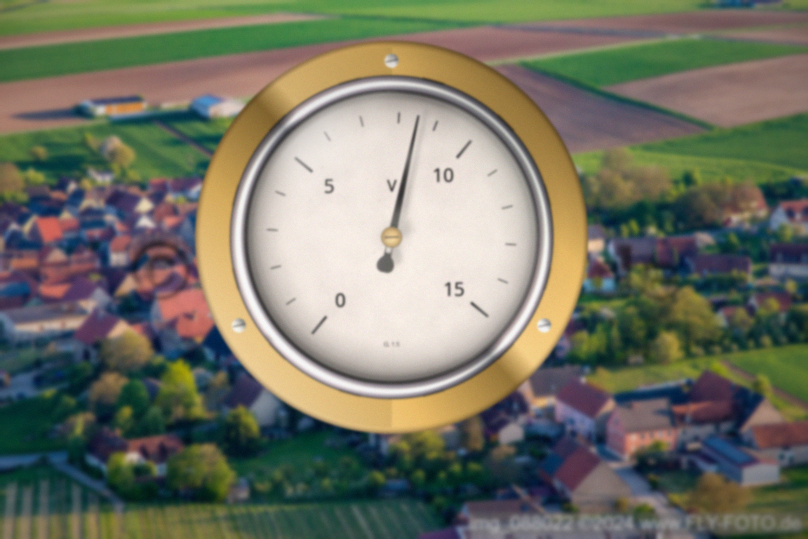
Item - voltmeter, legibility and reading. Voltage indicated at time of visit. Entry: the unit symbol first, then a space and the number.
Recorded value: V 8.5
